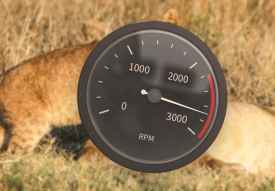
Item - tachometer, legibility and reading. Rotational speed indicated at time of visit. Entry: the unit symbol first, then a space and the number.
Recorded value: rpm 2700
